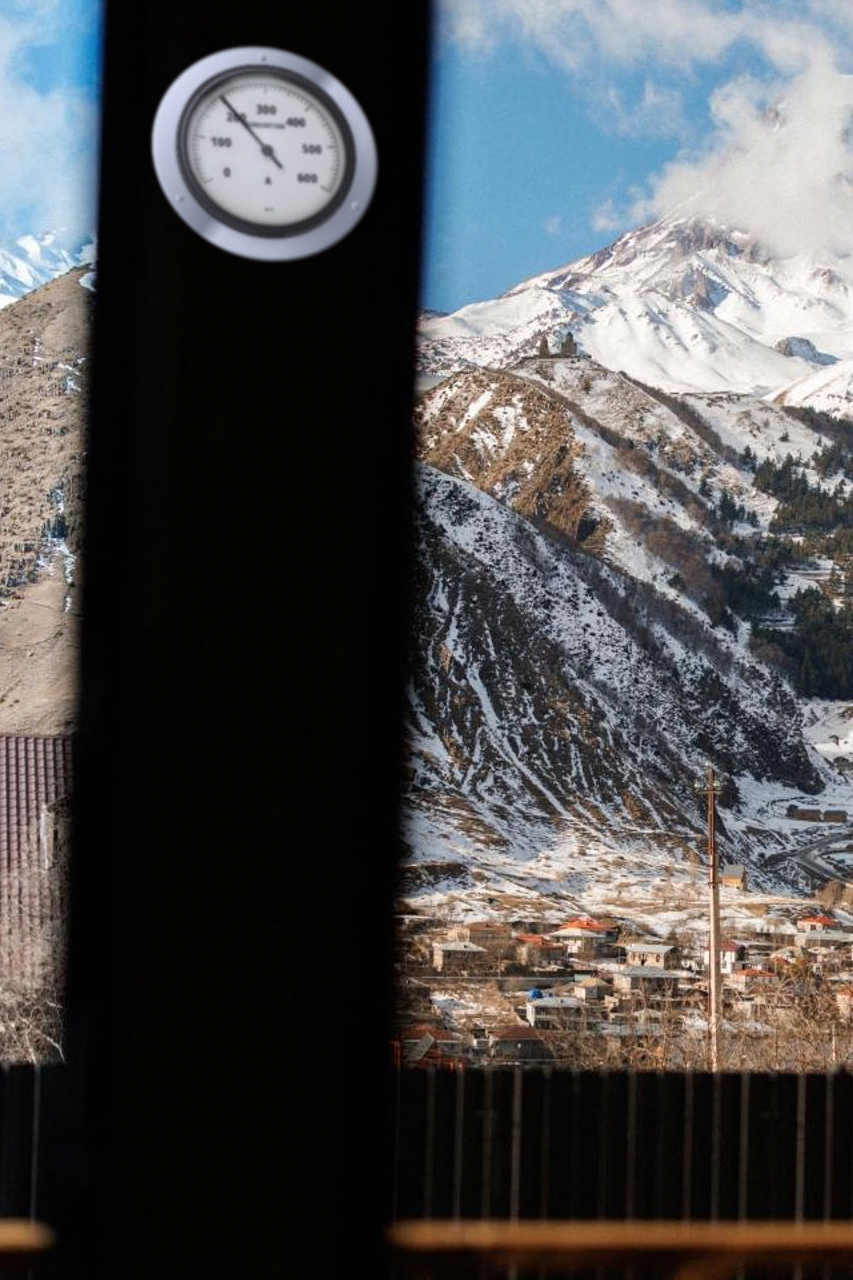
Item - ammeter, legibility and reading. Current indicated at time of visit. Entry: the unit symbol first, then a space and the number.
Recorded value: A 200
